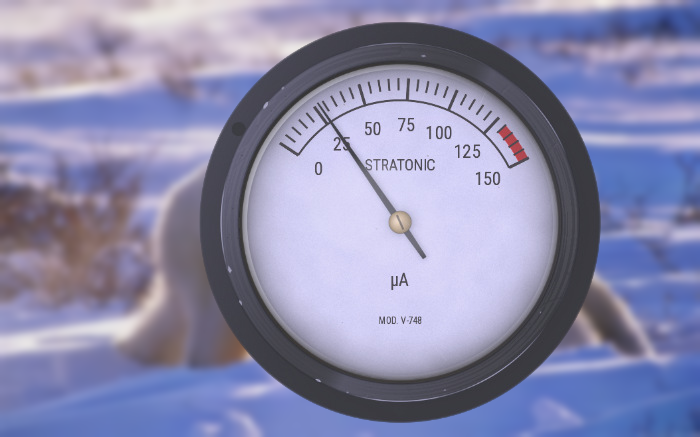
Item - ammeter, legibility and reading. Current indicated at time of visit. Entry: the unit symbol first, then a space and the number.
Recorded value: µA 27.5
